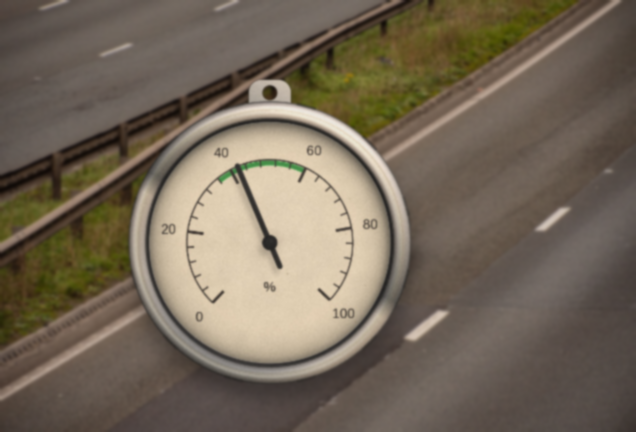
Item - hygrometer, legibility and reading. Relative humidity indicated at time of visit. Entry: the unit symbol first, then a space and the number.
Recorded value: % 42
